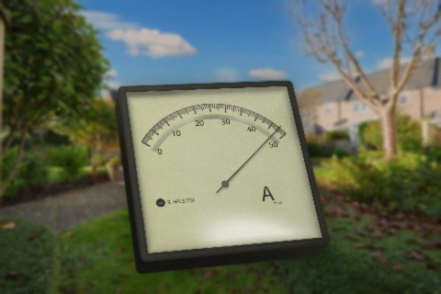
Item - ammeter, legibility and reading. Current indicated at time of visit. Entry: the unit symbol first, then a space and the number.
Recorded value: A 47.5
